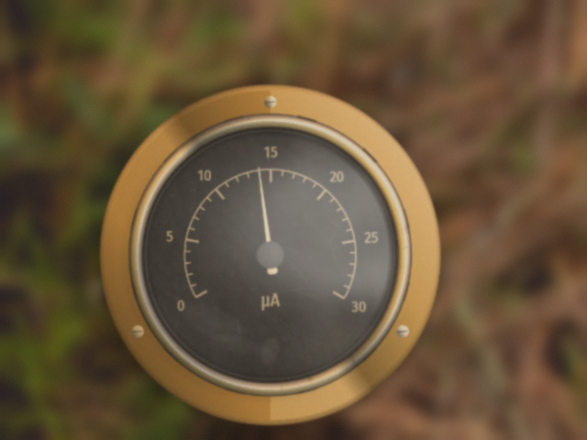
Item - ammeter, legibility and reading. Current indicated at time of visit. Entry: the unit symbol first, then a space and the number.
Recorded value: µA 14
